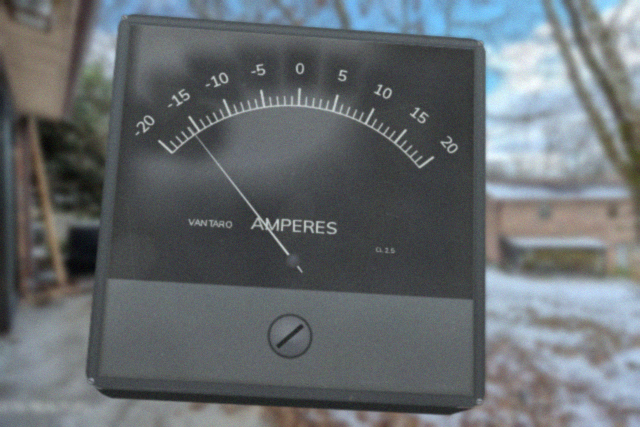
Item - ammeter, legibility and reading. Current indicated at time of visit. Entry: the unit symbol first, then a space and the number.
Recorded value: A -16
